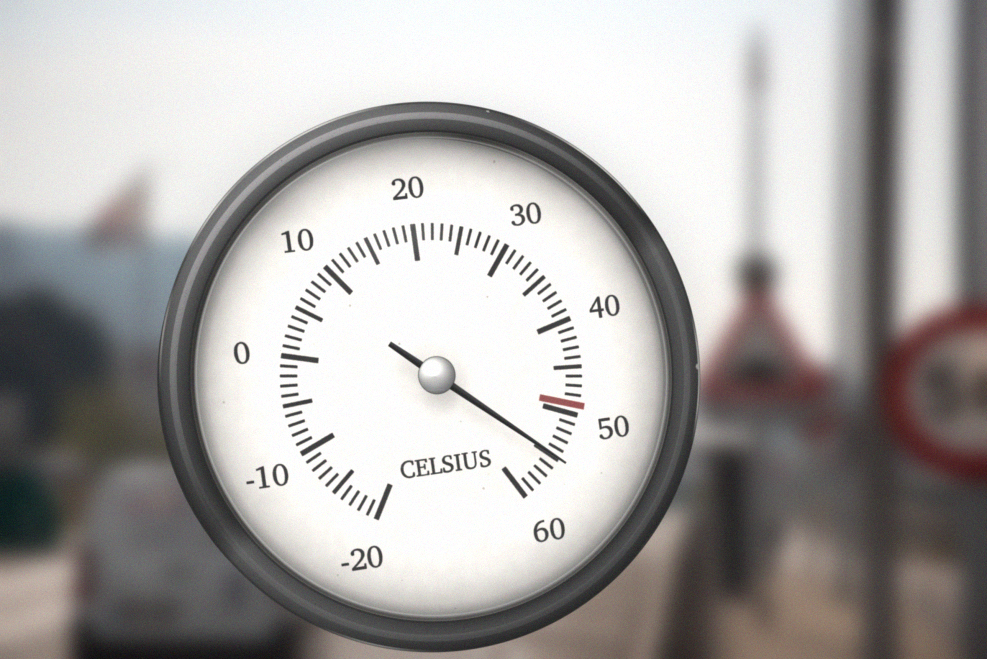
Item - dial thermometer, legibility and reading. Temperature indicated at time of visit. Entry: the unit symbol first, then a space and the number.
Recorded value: °C 55
